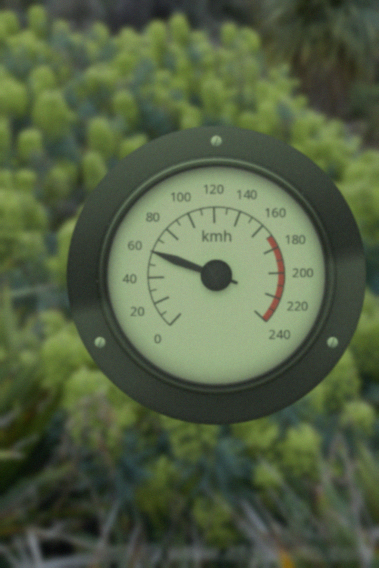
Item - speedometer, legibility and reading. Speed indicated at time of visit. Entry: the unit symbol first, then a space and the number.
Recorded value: km/h 60
